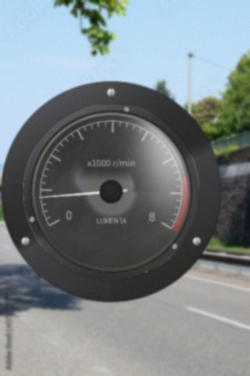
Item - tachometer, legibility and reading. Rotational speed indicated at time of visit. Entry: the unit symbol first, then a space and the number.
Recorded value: rpm 800
